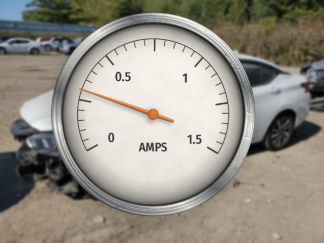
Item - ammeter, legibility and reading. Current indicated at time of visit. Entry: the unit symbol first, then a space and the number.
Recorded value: A 0.3
